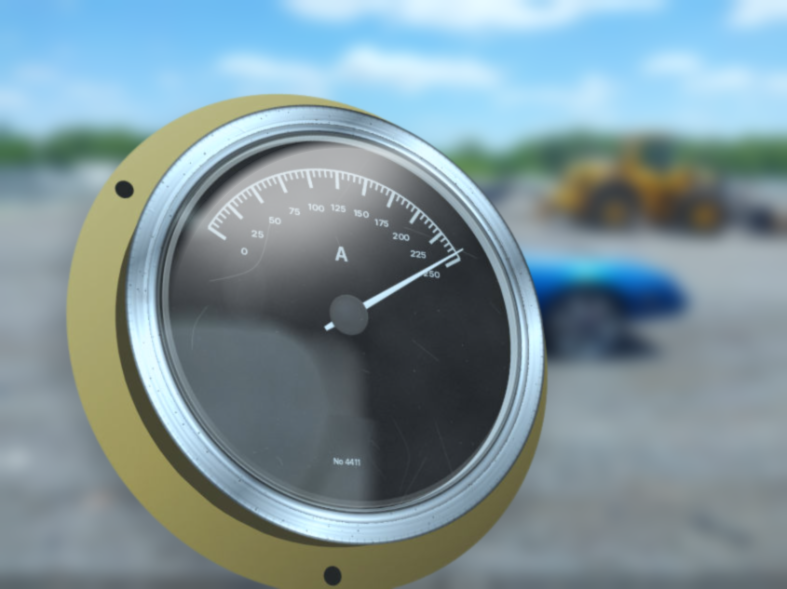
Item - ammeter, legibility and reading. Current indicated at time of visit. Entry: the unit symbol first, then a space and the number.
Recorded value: A 245
